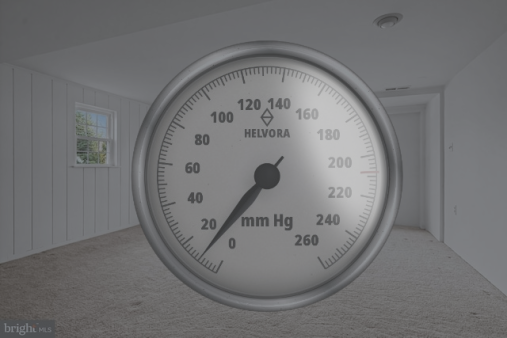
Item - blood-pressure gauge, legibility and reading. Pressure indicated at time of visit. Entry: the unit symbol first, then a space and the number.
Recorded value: mmHg 10
